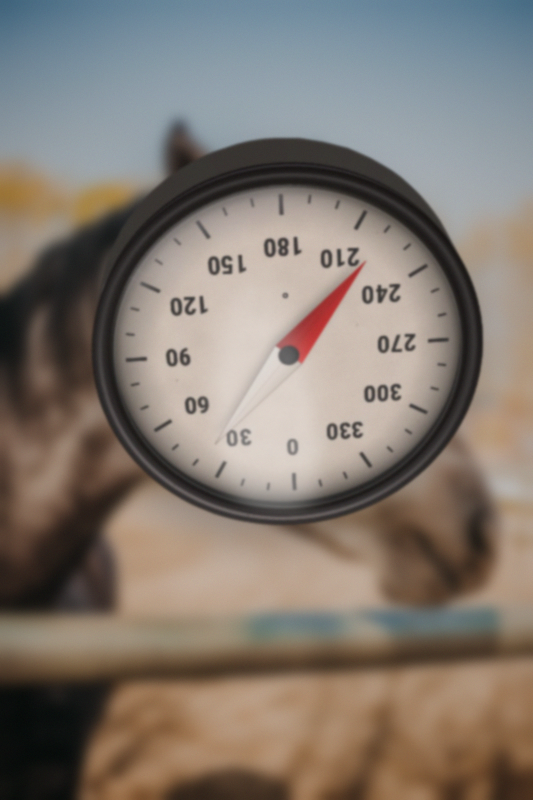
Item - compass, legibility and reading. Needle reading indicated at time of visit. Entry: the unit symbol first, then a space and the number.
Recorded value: ° 220
